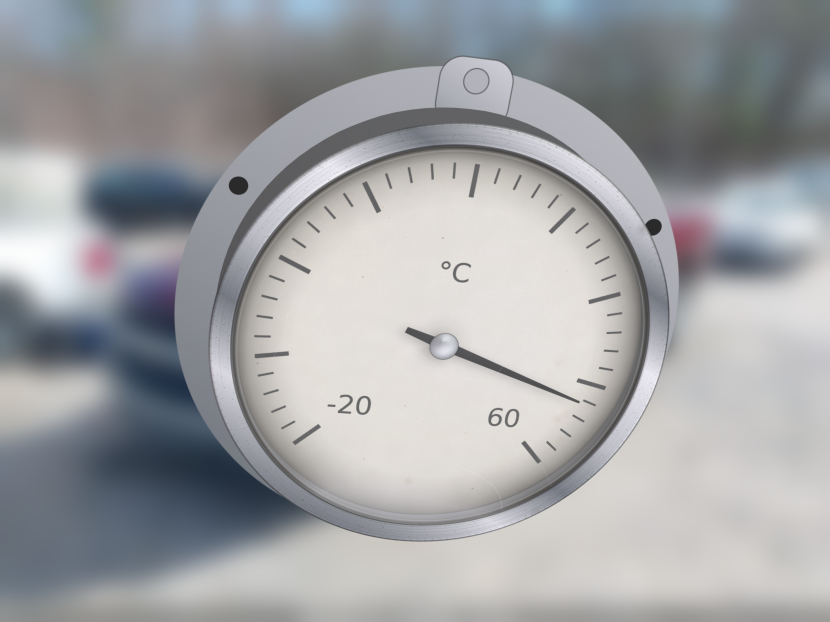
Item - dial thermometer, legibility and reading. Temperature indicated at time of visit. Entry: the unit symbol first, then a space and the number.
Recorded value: °C 52
